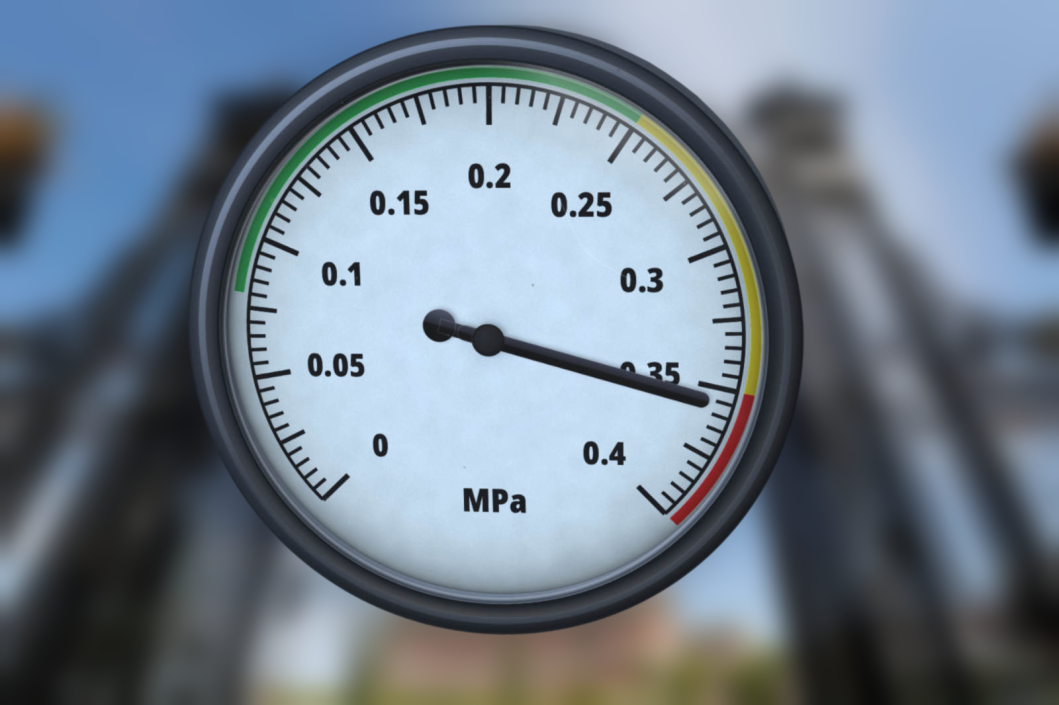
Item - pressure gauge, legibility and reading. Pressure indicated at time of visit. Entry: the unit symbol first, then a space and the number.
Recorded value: MPa 0.355
